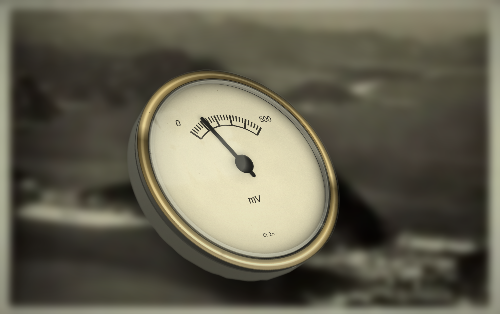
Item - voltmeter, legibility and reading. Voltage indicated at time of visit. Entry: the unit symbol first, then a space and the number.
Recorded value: mV 100
